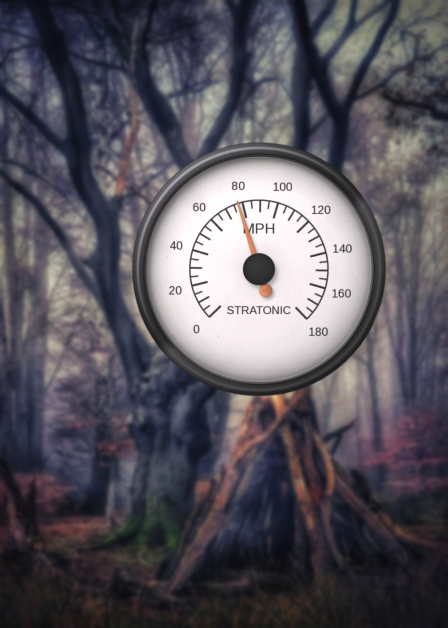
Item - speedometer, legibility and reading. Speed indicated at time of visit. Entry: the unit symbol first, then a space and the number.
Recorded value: mph 77.5
